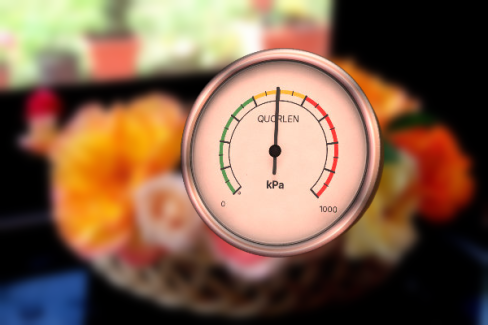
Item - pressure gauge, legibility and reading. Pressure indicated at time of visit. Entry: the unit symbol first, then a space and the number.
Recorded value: kPa 500
